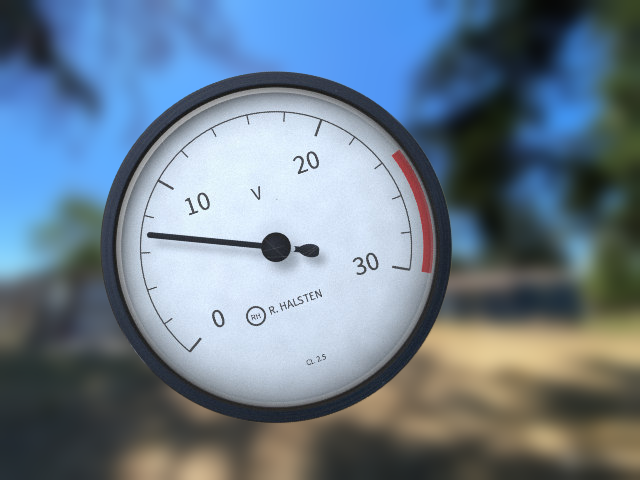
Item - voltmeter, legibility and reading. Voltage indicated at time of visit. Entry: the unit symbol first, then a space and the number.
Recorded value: V 7
